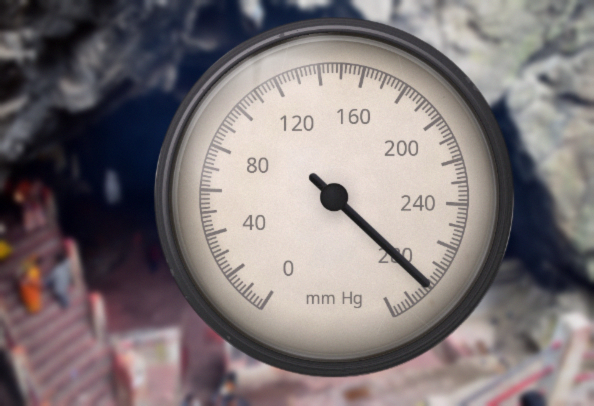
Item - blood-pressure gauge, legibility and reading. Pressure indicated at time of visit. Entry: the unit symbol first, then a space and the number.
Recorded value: mmHg 280
